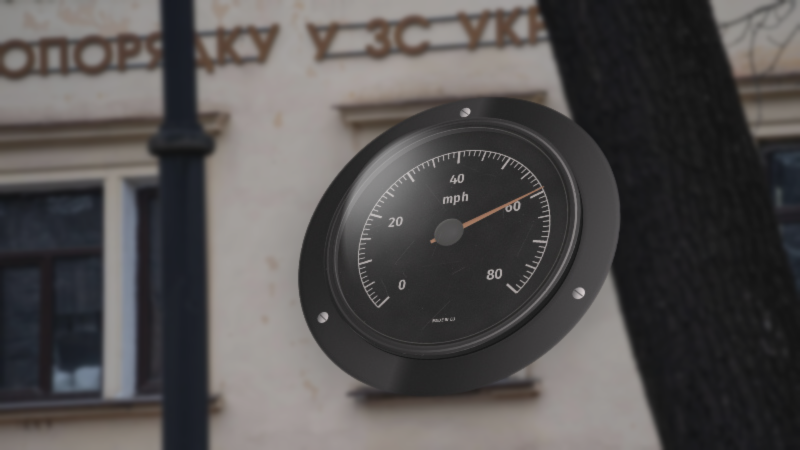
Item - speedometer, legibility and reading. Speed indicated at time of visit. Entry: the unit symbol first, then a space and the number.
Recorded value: mph 60
